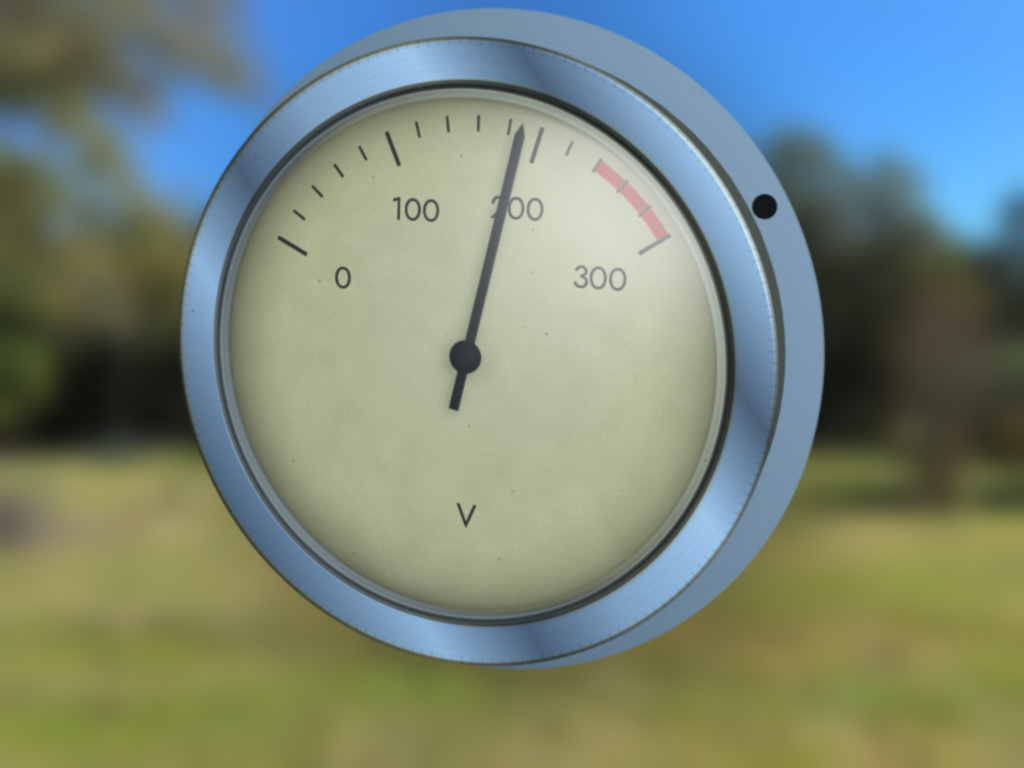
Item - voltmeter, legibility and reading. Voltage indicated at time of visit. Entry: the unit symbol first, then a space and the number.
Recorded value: V 190
